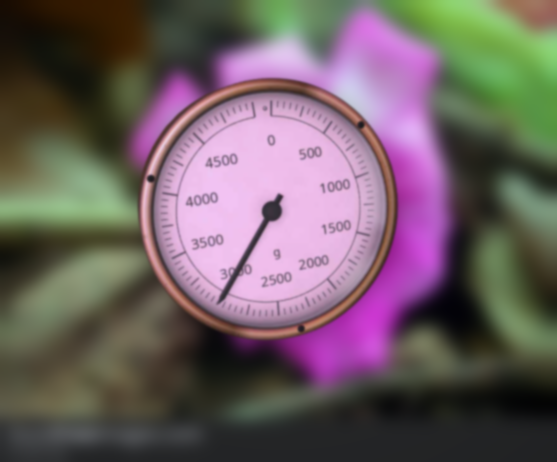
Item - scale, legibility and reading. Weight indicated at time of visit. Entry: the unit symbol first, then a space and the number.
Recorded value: g 3000
